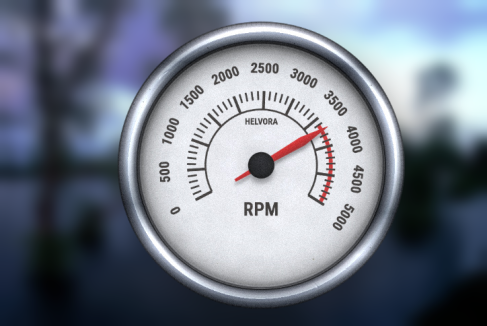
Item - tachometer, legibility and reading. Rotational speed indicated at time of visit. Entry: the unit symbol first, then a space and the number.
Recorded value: rpm 3700
